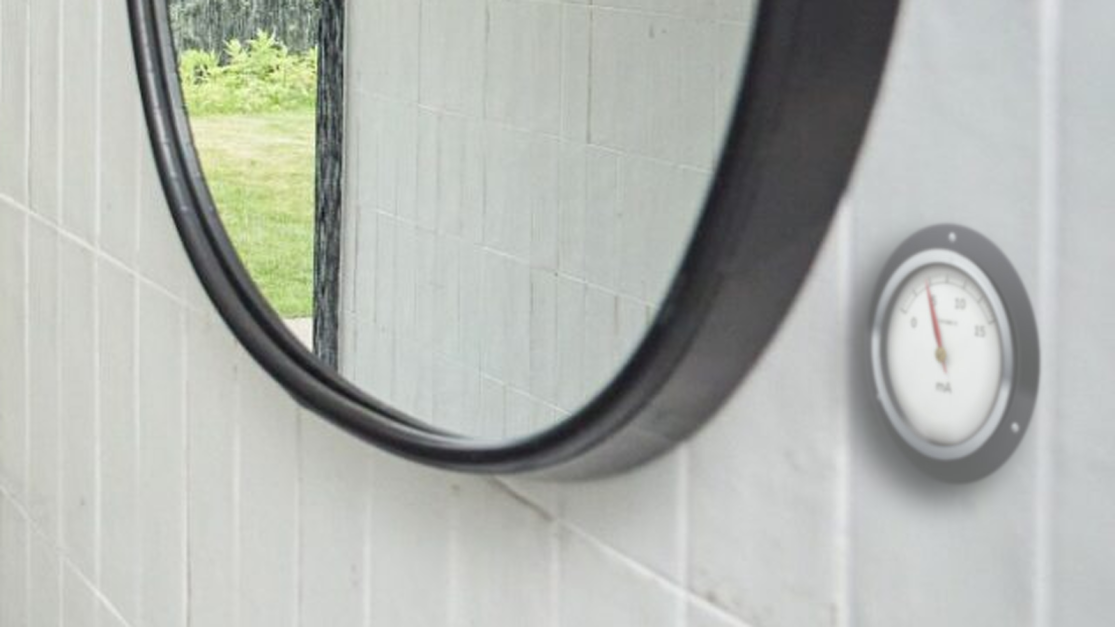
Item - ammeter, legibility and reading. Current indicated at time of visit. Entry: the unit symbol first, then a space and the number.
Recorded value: mA 5
